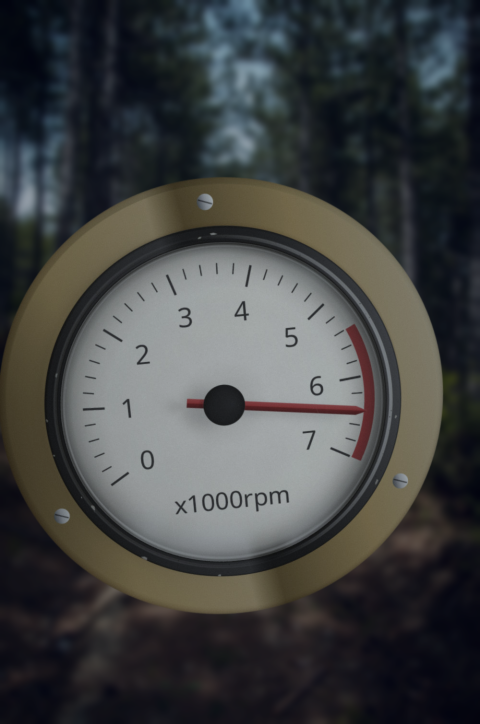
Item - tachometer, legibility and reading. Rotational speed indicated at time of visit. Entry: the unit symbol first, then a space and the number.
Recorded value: rpm 6400
